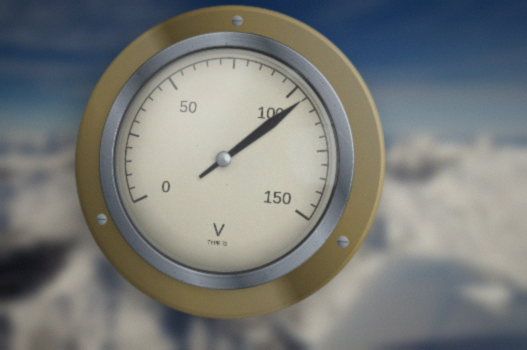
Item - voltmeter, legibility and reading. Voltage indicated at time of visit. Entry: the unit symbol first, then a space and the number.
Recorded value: V 105
